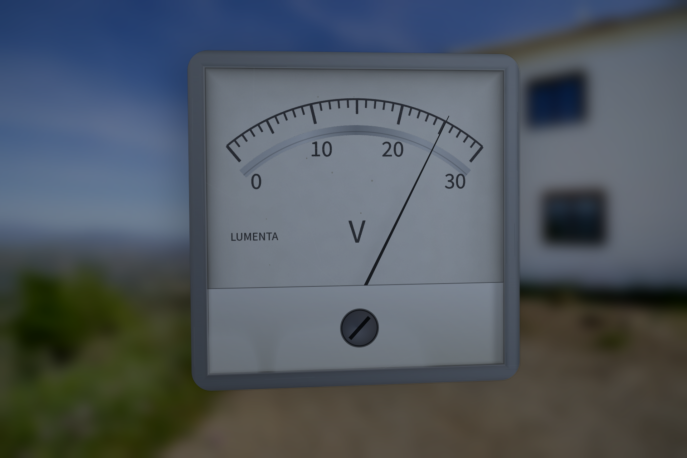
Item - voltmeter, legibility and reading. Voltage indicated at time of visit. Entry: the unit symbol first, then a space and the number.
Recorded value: V 25
